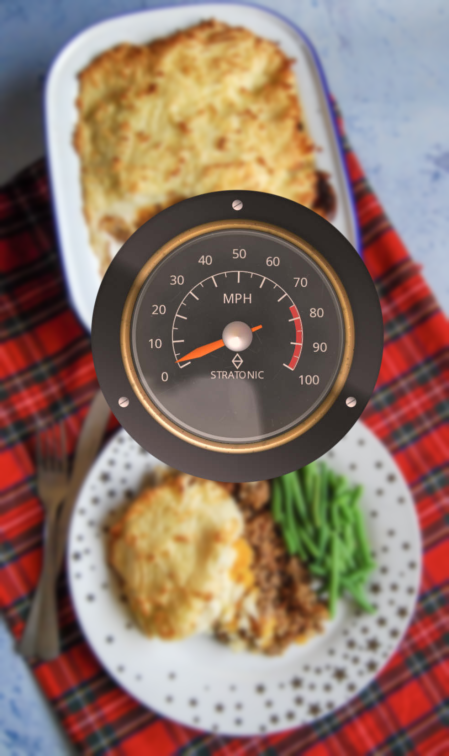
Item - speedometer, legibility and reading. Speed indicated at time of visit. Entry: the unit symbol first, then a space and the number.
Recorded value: mph 2.5
